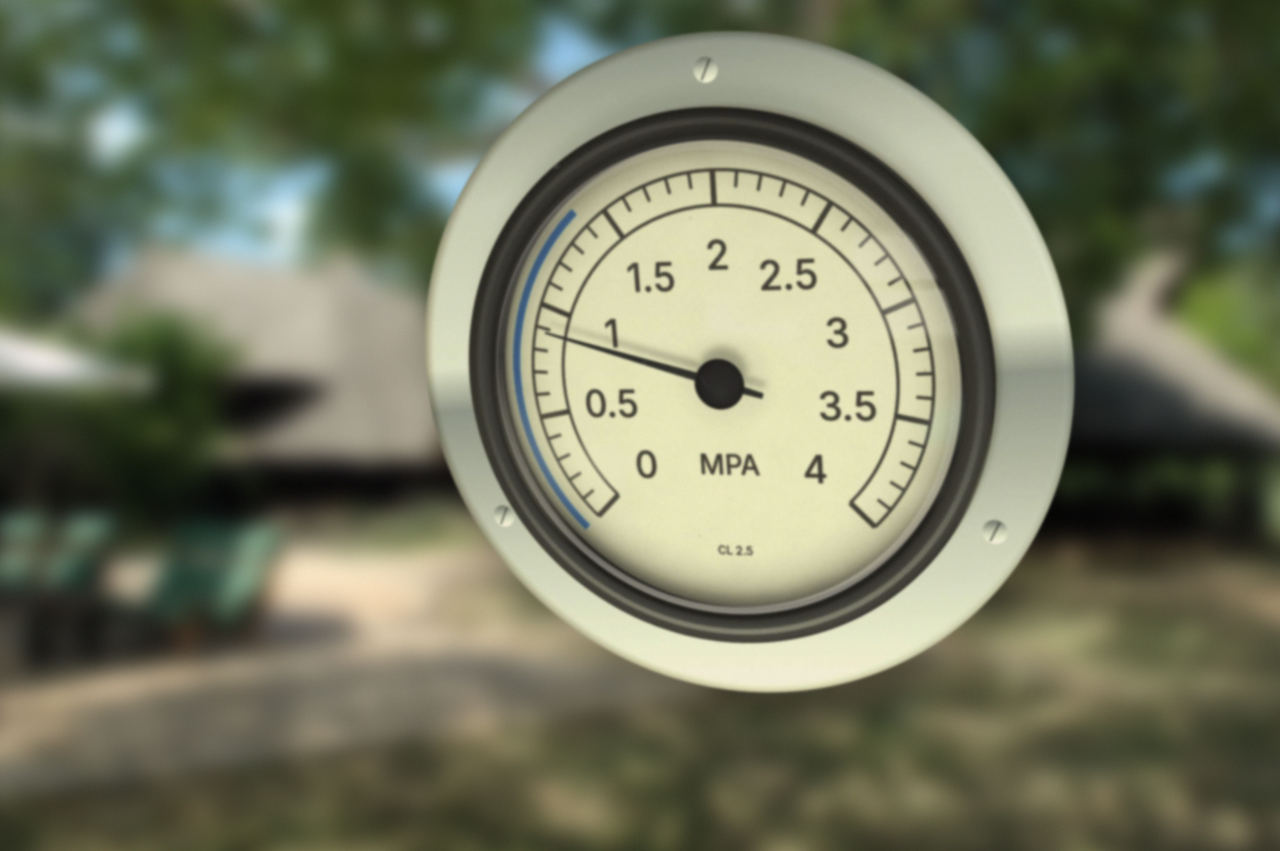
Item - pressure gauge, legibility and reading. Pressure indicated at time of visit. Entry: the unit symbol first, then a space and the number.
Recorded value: MPa 0.9
